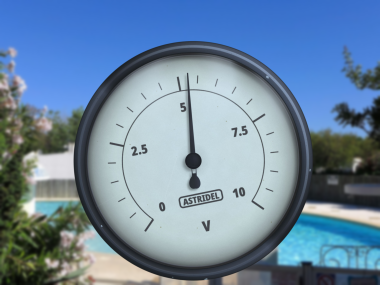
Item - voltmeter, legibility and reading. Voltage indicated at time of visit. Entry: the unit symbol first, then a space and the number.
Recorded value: V 5.25
